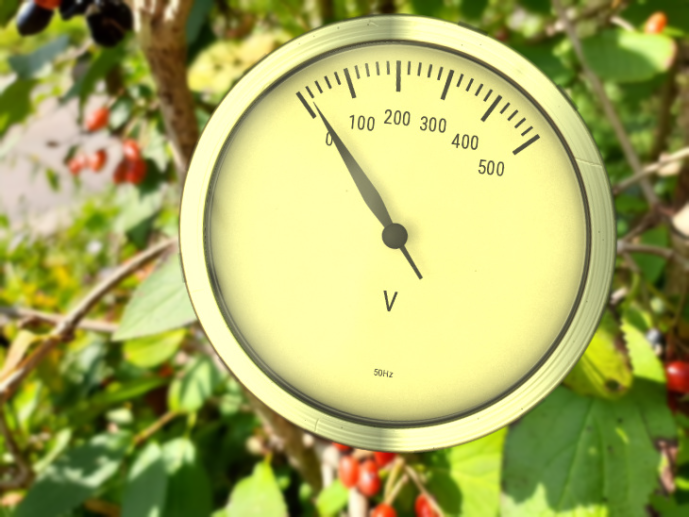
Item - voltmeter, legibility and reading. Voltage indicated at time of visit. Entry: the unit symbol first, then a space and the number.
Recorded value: V 20
